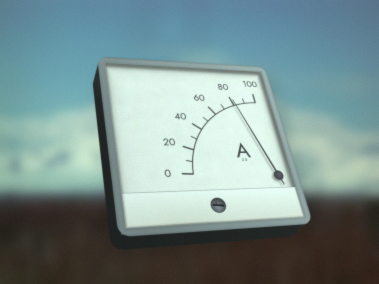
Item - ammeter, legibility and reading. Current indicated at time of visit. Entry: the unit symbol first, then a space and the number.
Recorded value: A 80
